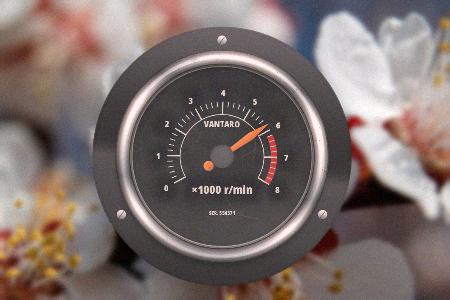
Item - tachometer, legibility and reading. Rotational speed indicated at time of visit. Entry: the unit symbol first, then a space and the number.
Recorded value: rpm 5800
